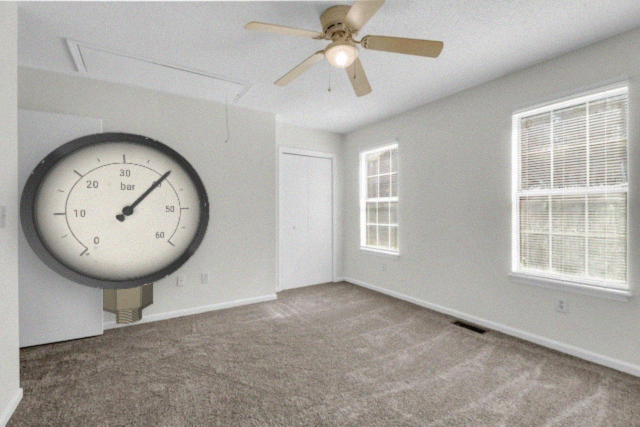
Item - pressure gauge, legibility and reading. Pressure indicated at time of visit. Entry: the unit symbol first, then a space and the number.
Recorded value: bar 40
